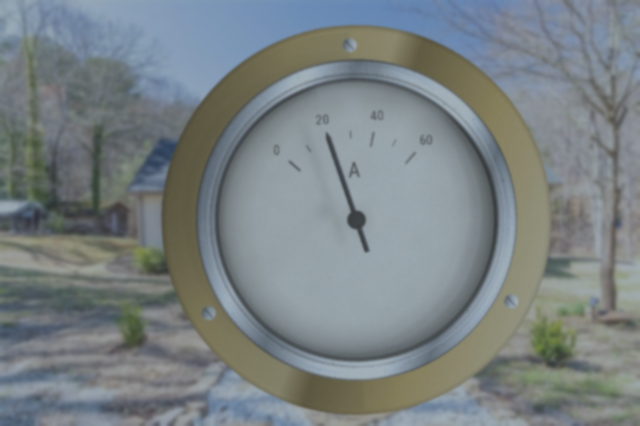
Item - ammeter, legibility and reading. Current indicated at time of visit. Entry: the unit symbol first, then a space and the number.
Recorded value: A 20
